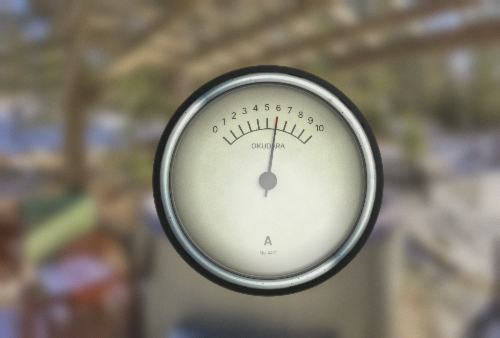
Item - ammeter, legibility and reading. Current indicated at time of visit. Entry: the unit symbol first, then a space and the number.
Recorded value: A 6
